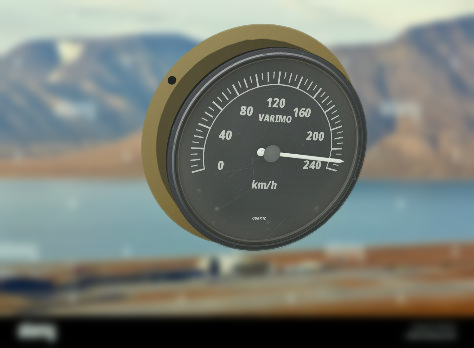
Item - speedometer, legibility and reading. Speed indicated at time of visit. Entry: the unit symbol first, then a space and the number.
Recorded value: km/h 230
